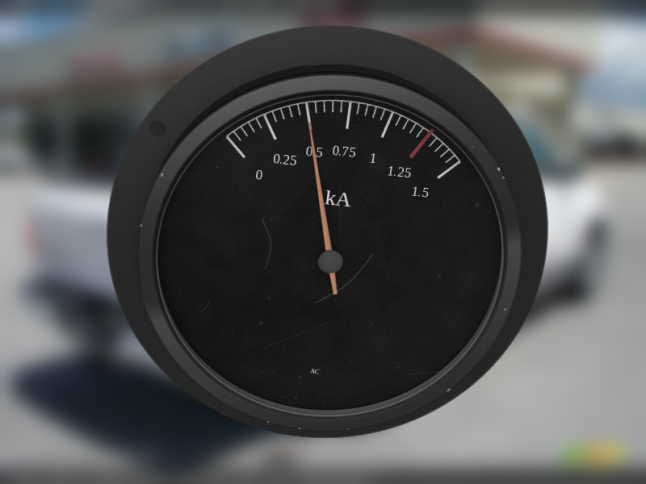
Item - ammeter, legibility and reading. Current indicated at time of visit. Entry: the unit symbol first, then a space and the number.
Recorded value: kA 0.5
